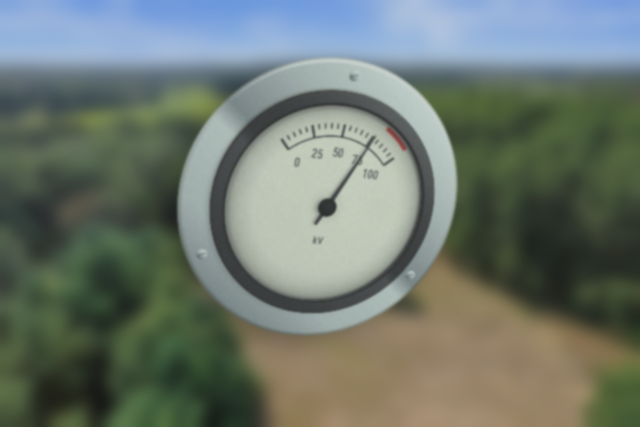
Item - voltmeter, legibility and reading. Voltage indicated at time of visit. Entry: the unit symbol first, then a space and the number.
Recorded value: kV 75
